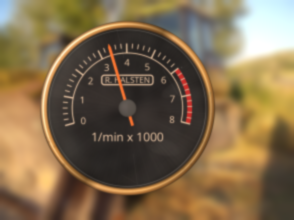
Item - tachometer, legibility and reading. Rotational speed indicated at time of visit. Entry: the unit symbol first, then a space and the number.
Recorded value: rpm 3400
